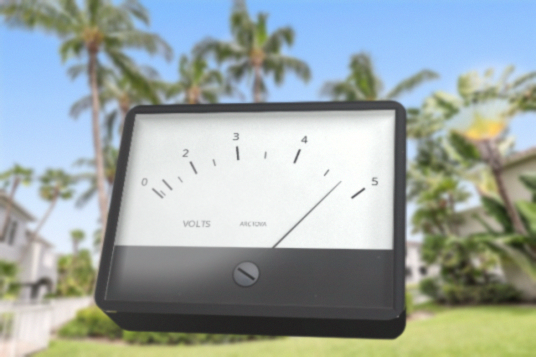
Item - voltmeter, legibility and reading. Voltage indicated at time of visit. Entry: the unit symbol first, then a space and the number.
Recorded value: V 4.75
